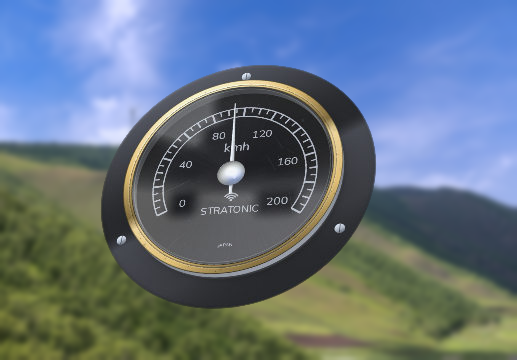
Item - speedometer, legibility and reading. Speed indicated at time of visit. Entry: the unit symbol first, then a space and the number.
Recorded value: km/h 95
